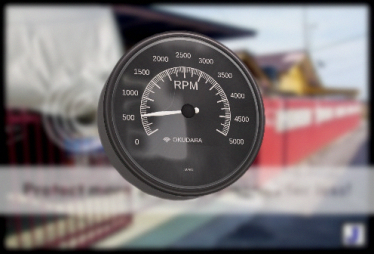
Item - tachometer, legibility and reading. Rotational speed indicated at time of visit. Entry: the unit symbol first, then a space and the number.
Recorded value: rpm 500
